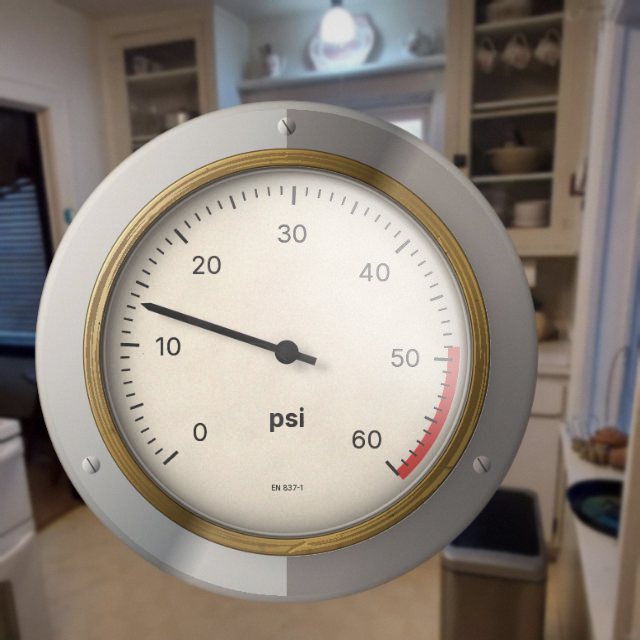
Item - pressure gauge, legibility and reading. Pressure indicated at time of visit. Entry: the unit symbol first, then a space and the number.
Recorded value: psi 13.5
